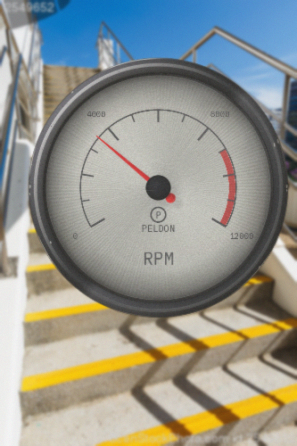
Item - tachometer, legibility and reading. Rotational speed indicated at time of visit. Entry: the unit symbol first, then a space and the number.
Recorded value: rpm 3500
